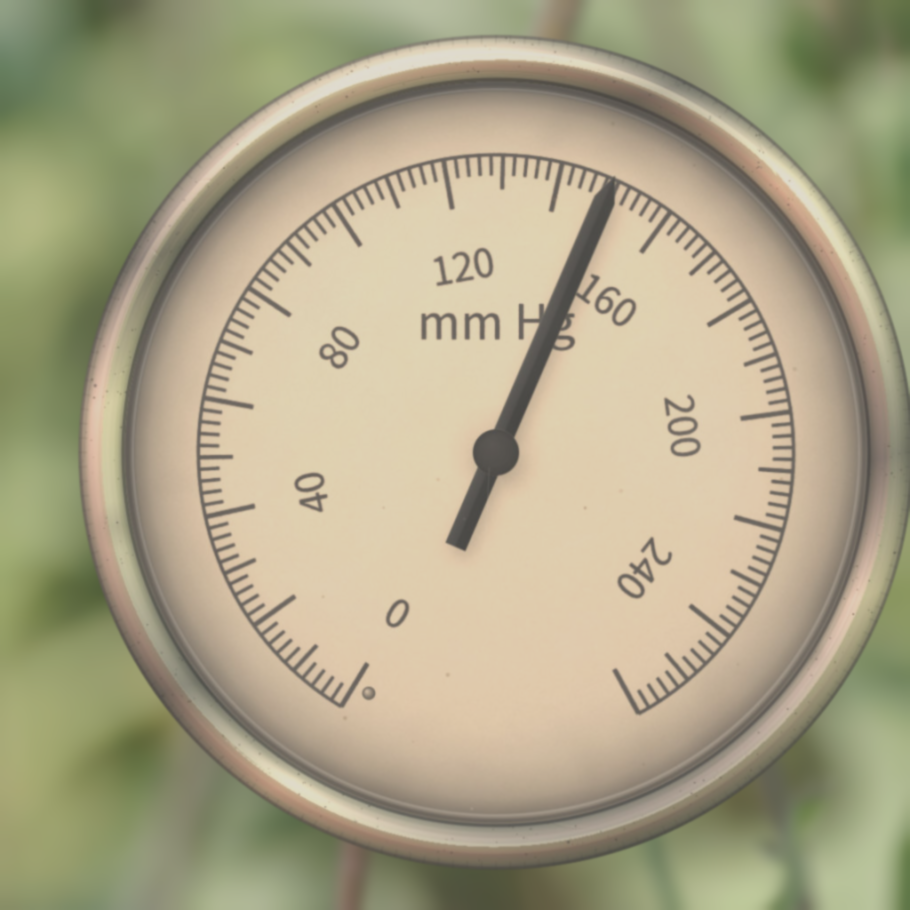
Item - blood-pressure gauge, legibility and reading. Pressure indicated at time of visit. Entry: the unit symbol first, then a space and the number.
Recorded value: mmHg 149
